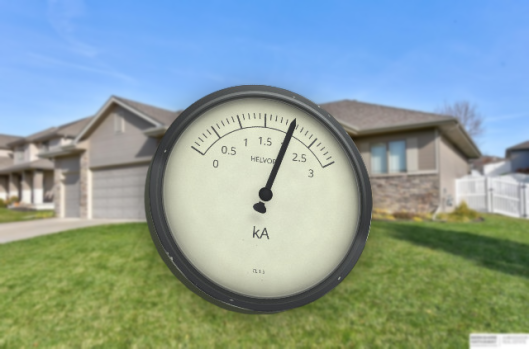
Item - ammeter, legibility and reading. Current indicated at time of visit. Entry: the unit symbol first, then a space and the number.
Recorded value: kA 2
